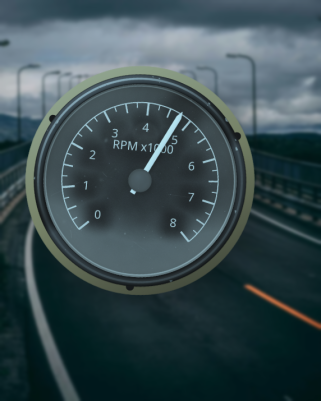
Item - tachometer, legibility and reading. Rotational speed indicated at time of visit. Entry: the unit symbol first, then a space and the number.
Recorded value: rpm 4750
